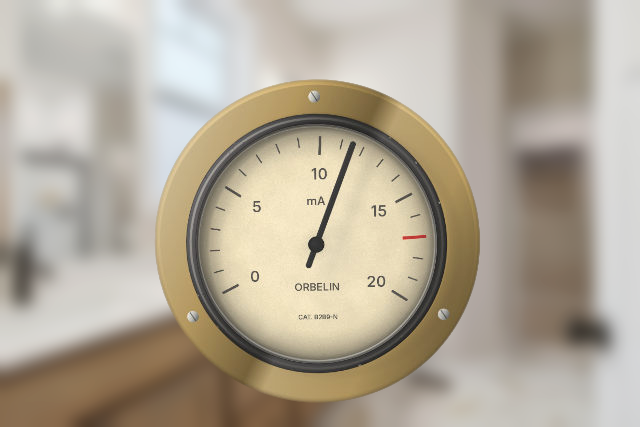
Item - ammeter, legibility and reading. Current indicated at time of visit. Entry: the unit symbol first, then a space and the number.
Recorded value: mA 11.5
